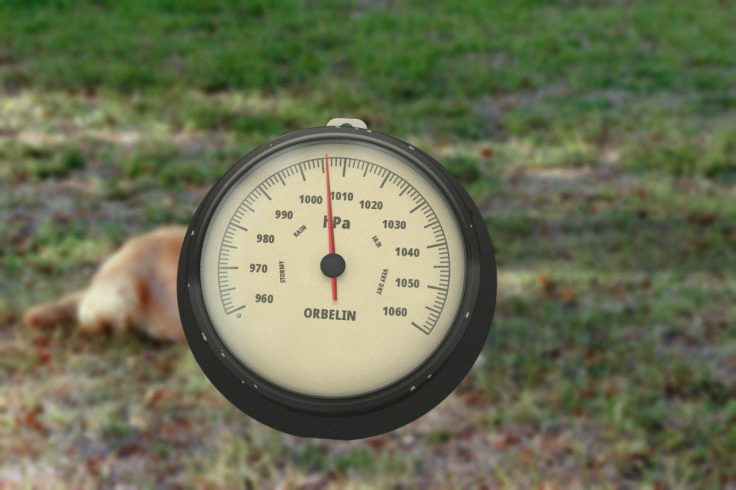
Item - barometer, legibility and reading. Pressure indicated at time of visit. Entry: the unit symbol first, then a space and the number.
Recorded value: hPa 1006
